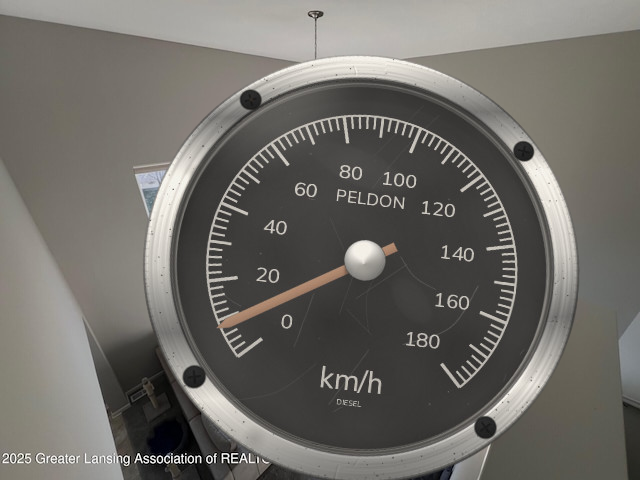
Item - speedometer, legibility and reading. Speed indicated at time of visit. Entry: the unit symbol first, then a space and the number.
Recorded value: km/h 8
